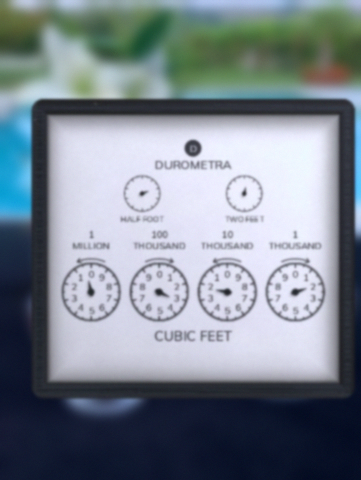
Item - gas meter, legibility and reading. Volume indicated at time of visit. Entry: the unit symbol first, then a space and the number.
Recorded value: ft³ 32200
